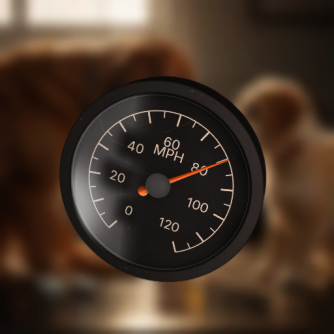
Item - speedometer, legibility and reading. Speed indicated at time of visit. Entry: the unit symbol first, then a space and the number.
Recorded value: mph 80
